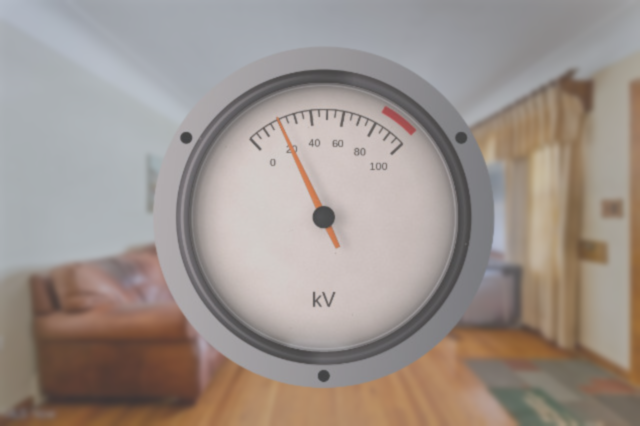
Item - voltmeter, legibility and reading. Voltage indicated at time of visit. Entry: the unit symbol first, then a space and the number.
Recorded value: kV 20
